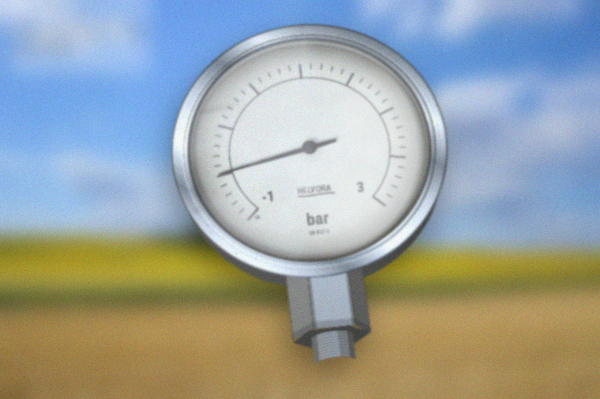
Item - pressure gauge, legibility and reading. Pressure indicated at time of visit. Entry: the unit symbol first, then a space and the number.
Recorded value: bar -0.5
